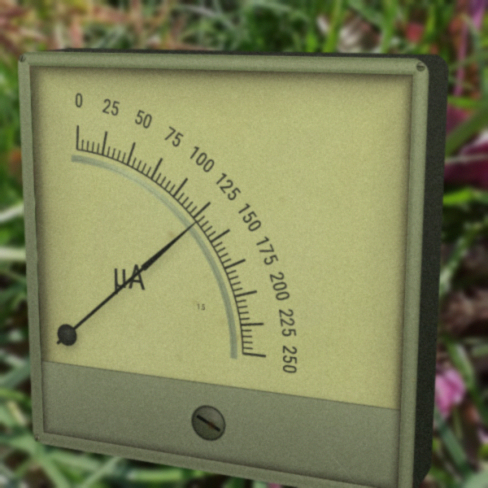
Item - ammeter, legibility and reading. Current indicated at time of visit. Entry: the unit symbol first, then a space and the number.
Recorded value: µA 130
